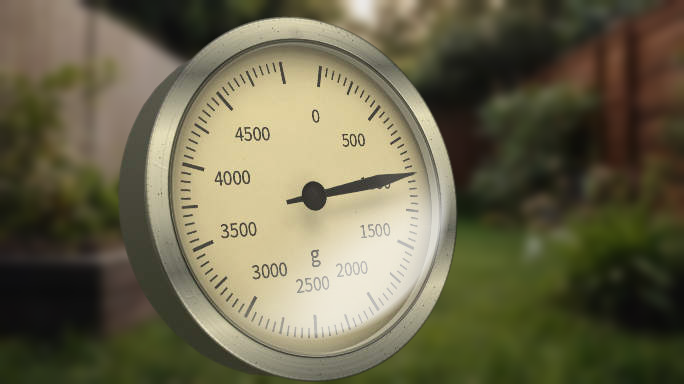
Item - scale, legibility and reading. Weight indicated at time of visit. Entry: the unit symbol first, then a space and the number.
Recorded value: g 1000
